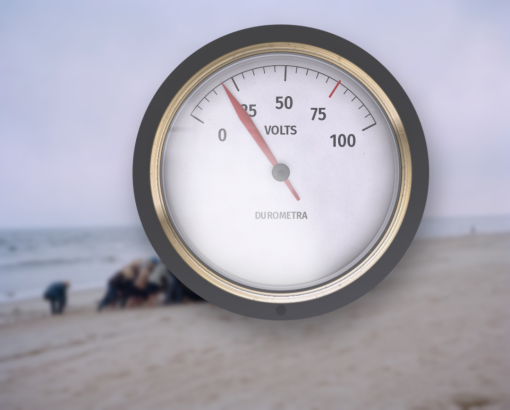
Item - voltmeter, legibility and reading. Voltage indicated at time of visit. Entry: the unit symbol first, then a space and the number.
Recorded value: V 20
